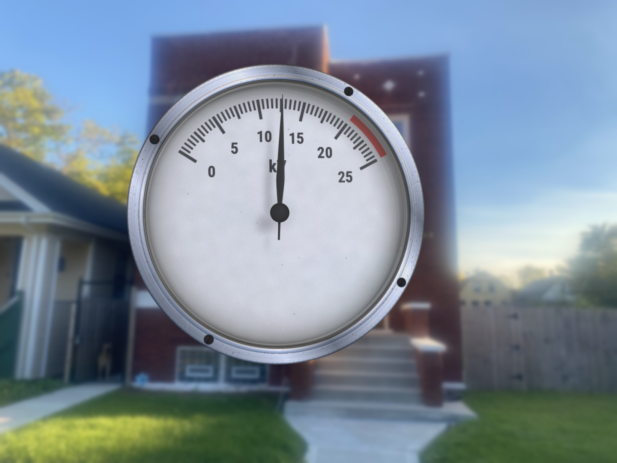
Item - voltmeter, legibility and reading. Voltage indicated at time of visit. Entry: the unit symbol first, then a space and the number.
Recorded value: kV 12.5
